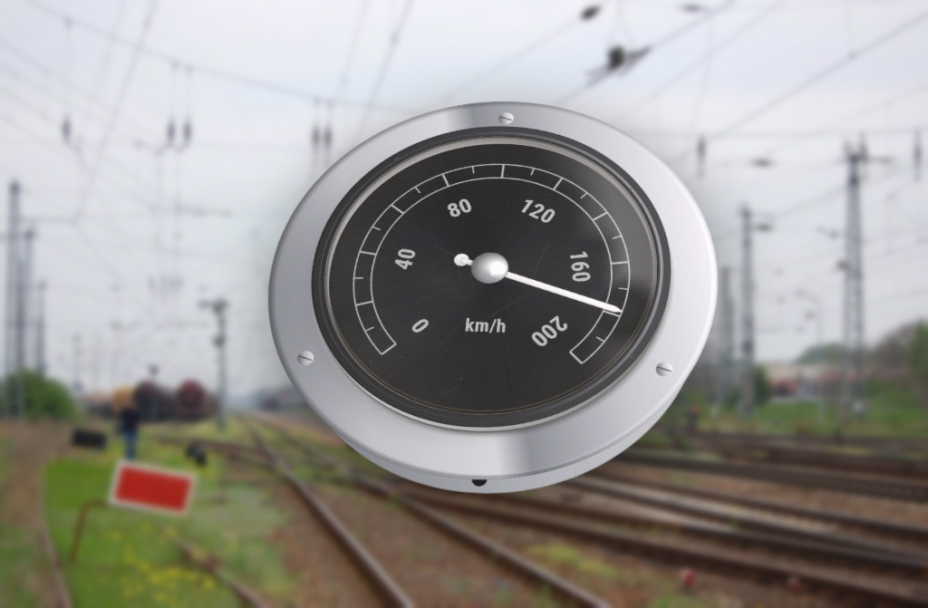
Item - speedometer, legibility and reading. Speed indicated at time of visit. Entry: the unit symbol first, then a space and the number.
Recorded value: km/h 180
